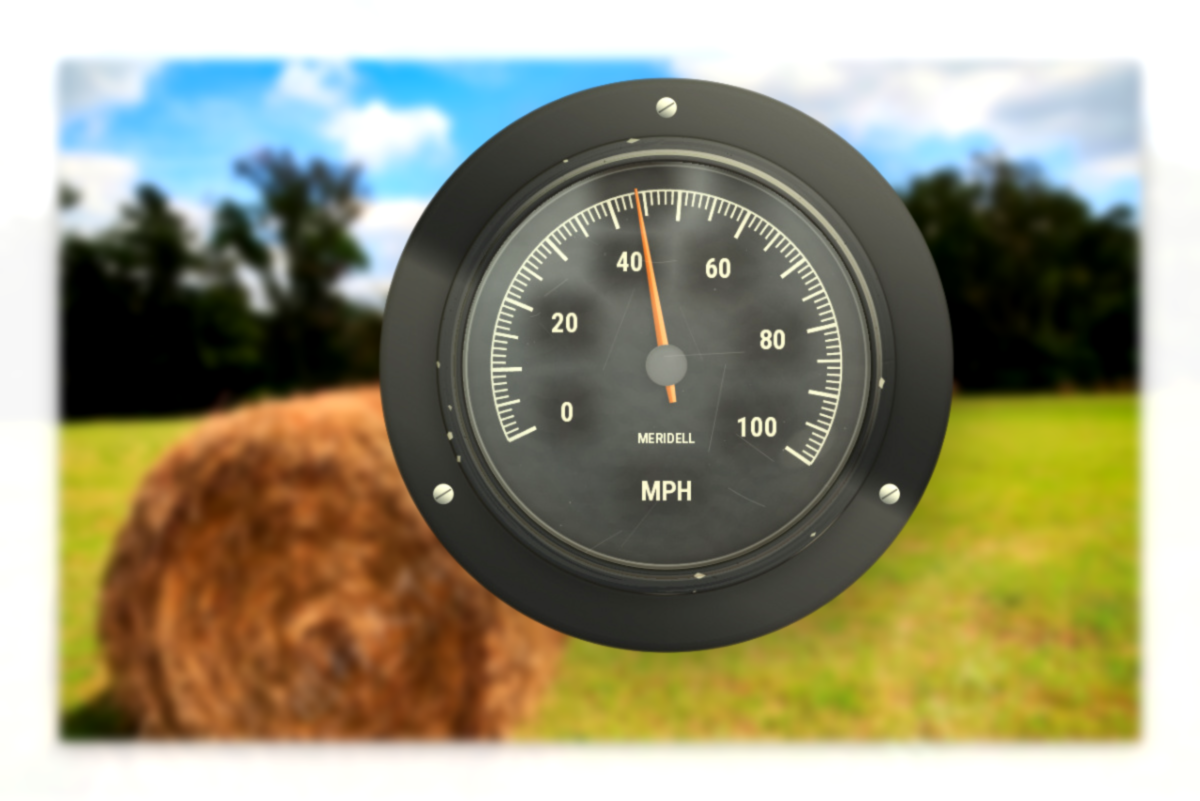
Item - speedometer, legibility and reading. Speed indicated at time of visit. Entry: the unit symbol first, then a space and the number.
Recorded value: mph 44
